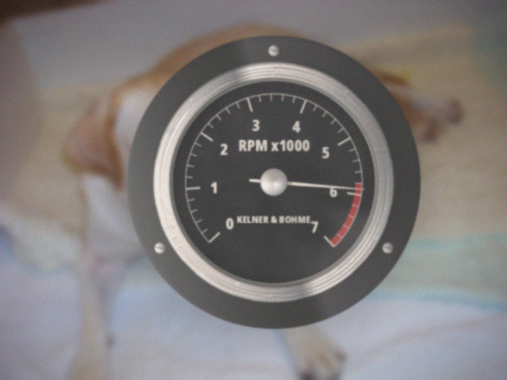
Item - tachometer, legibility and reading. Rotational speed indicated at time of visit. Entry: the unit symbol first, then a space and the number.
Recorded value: rpm 5900
